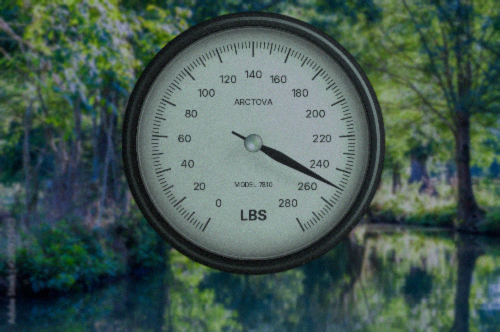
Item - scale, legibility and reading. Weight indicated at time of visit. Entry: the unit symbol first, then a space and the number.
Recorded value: lb 250
